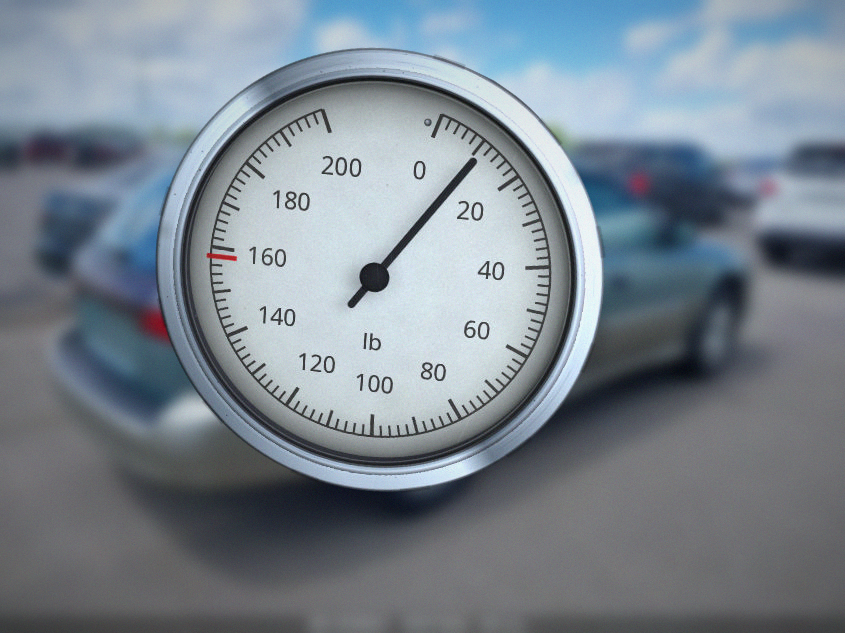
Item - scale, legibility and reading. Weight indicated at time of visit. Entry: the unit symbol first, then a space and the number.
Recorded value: lb 11
